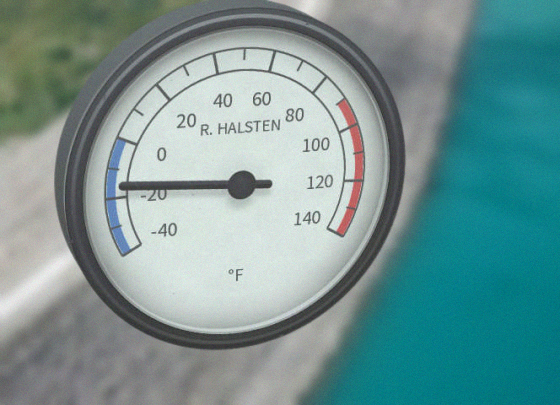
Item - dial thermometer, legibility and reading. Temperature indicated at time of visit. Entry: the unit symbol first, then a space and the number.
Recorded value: °F -15
